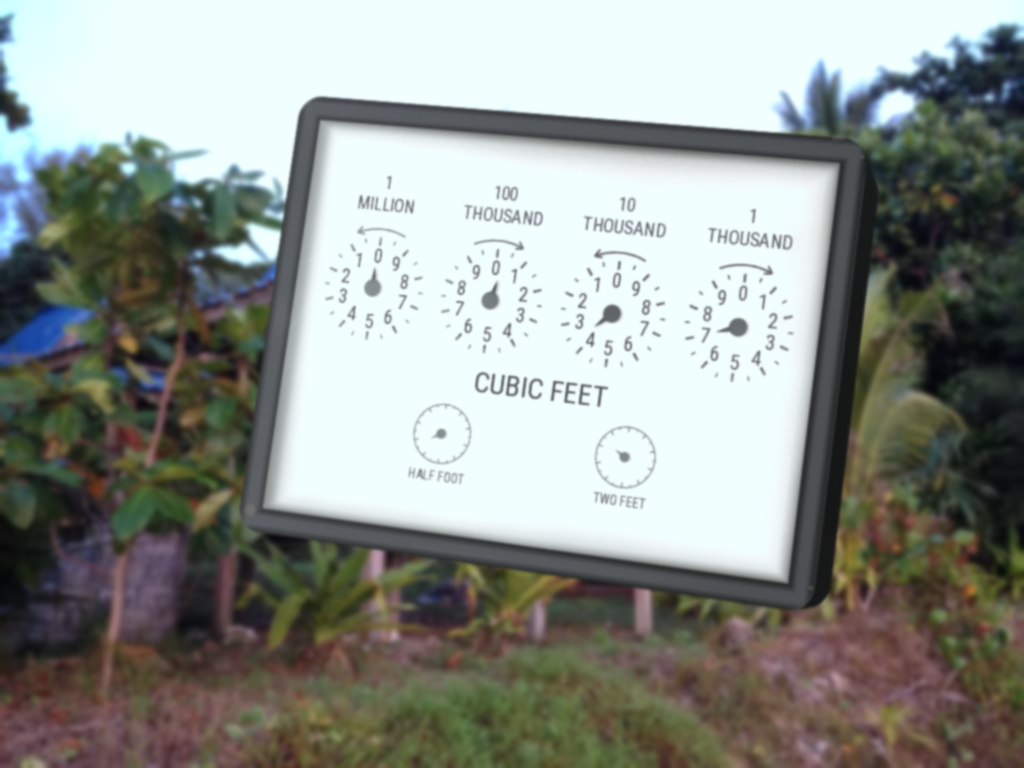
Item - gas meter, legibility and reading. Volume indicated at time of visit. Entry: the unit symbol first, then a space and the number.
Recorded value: ft³ 3700
